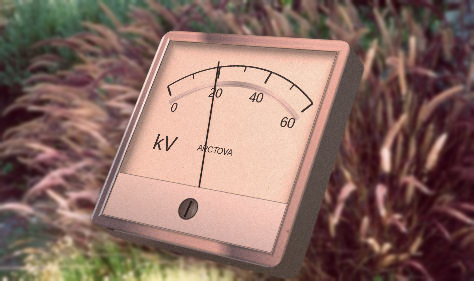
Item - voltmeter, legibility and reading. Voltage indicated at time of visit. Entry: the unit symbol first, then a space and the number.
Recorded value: kV 20
